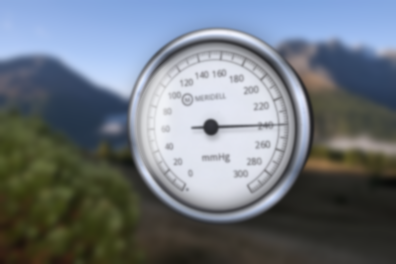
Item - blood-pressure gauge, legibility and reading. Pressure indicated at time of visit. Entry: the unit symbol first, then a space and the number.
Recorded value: mmHg 240
